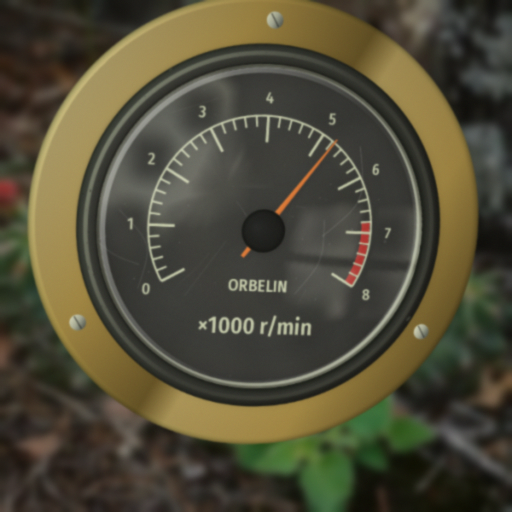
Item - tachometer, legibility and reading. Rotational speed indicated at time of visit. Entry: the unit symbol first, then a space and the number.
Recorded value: rpm 5200
